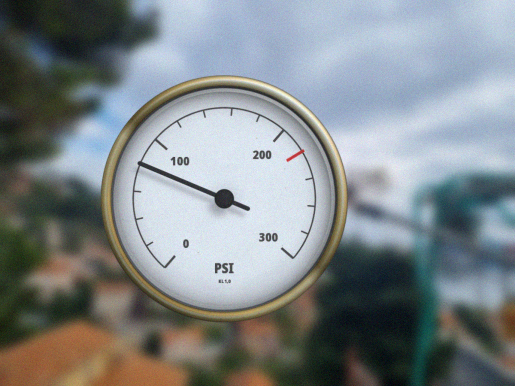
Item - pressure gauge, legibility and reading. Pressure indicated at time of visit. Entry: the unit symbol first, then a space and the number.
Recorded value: psi 80
